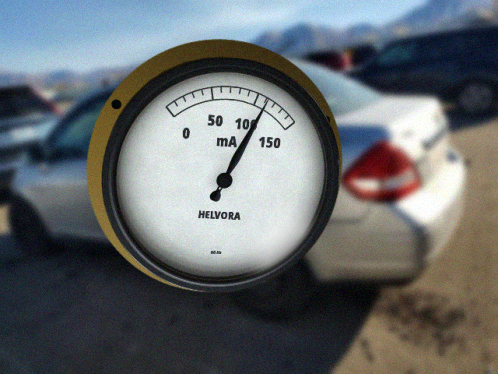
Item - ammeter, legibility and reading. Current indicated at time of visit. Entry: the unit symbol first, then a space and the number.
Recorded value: mA 110
